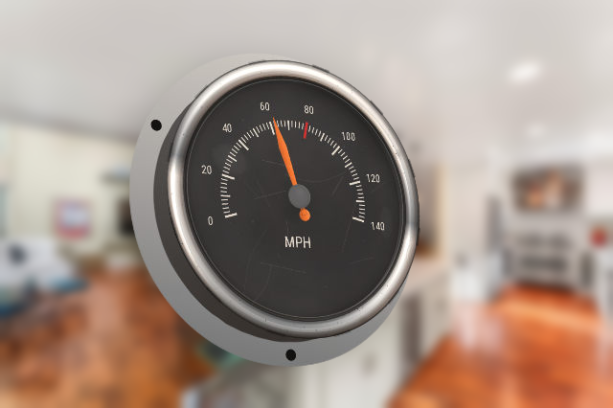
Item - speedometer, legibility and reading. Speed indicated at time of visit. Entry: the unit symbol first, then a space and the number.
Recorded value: mph 60
